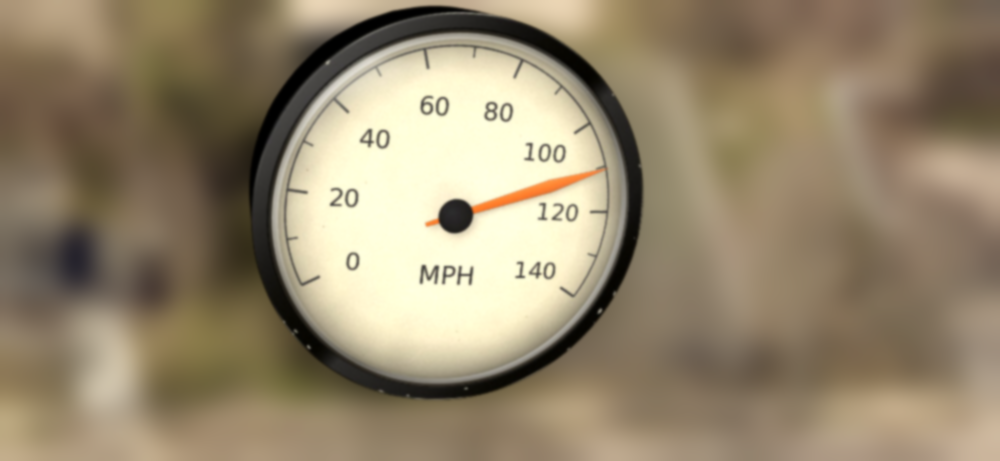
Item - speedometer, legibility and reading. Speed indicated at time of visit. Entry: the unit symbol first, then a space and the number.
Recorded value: mph 110
